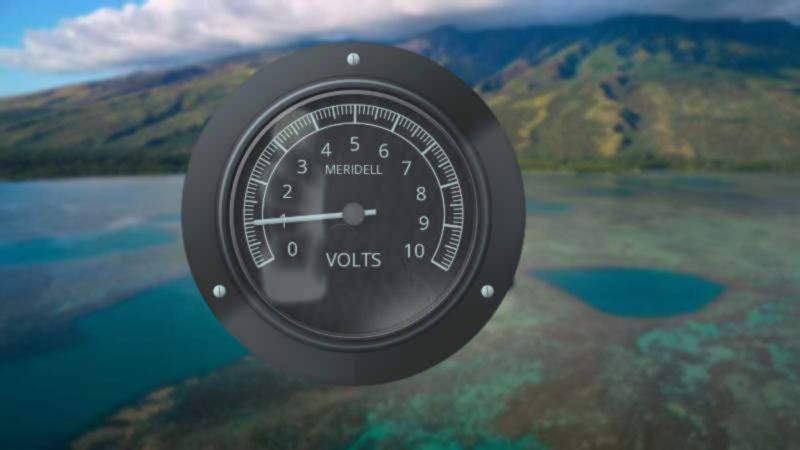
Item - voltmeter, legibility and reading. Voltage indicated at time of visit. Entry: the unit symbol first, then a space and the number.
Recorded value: V 1
